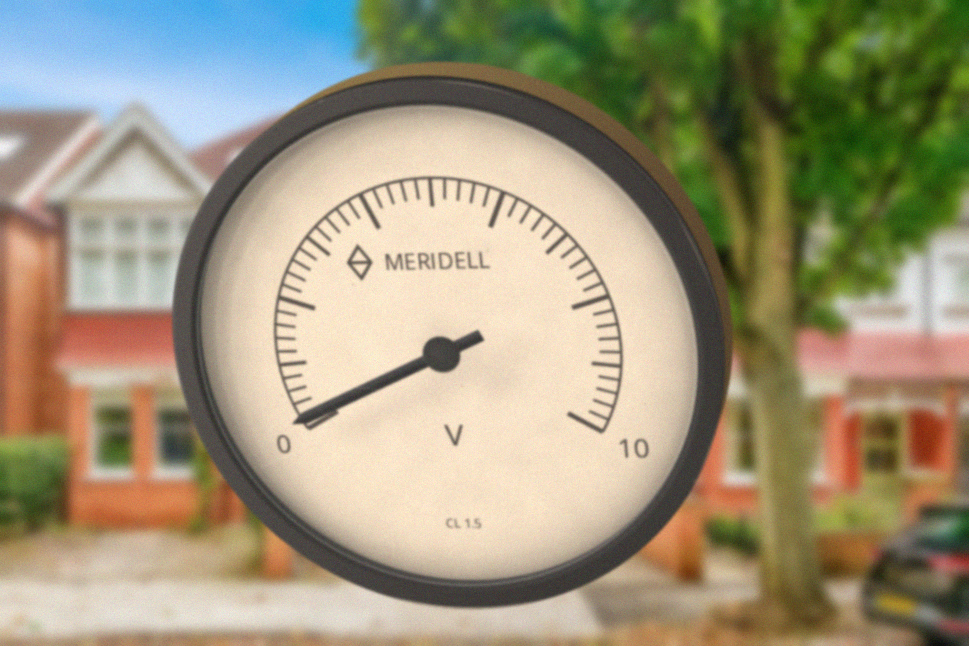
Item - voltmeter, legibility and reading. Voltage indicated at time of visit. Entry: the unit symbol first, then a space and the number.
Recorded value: V 0.2
